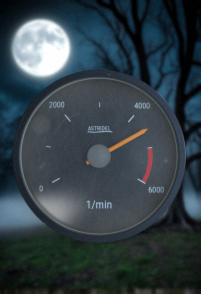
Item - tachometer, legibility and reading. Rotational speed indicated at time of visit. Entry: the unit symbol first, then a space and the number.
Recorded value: rpm 4500
